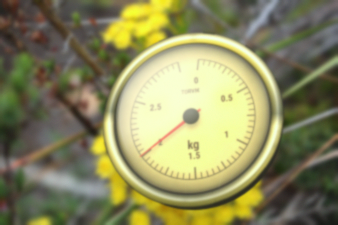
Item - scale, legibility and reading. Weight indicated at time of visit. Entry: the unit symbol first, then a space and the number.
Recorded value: kg 2
